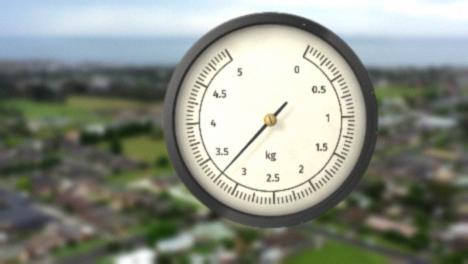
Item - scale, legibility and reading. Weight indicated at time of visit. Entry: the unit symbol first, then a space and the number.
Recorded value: kg 3.25
